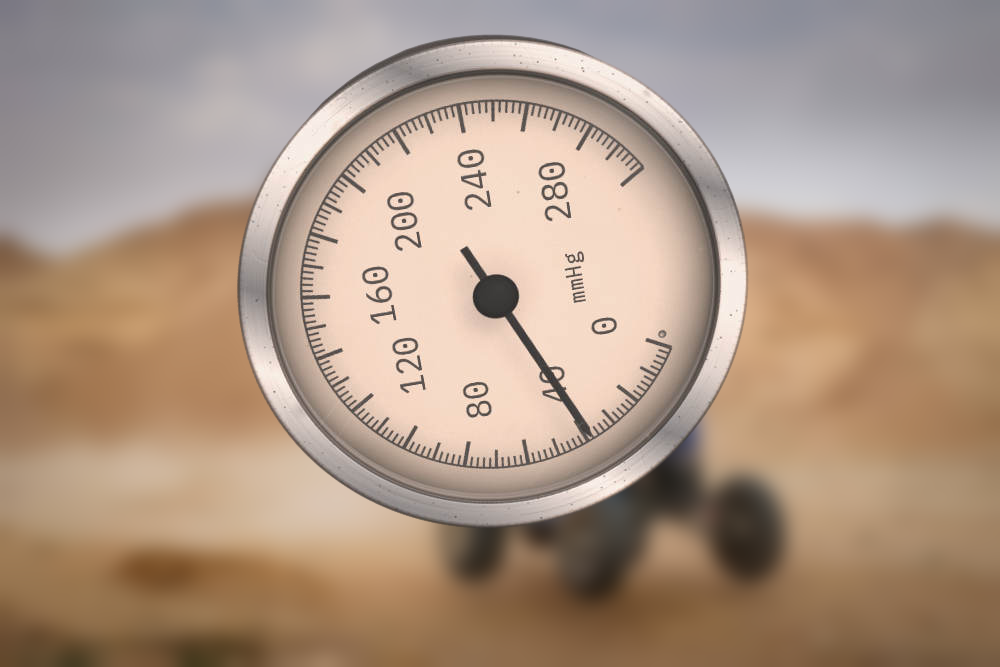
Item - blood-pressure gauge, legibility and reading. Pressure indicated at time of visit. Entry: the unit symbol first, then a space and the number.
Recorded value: mmHg 38
